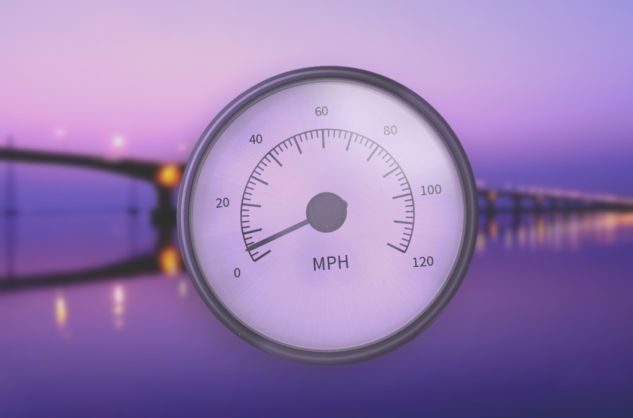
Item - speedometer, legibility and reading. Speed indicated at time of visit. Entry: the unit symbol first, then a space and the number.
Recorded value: mph 4
